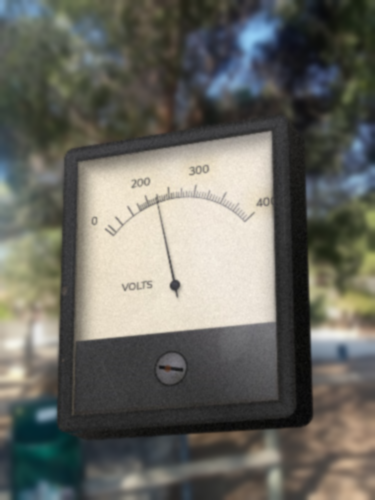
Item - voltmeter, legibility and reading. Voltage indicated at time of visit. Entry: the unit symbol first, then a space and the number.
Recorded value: V 225
